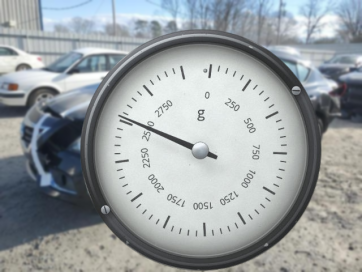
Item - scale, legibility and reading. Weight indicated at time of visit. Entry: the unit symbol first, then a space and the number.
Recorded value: g 2525
